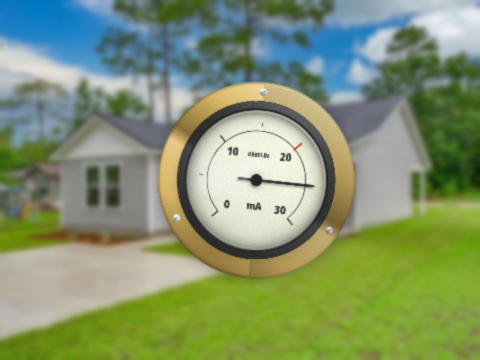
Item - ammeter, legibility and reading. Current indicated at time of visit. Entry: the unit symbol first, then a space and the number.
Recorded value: mA 25
